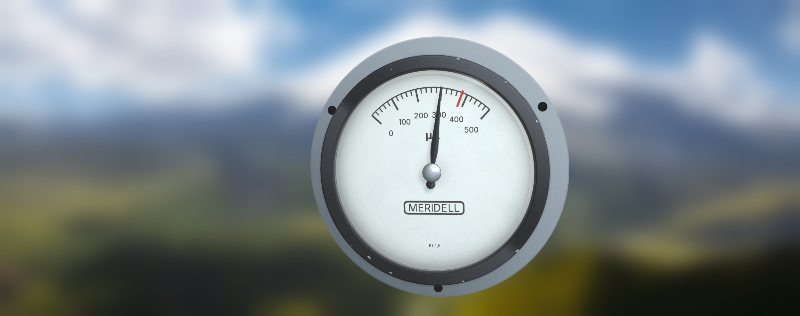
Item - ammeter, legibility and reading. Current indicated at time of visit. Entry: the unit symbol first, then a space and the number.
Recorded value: µA 300
